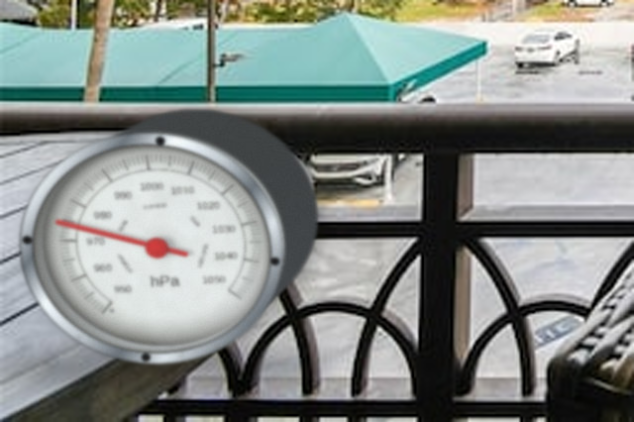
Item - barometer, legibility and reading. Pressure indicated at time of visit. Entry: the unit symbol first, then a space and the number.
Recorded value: hPa 975
